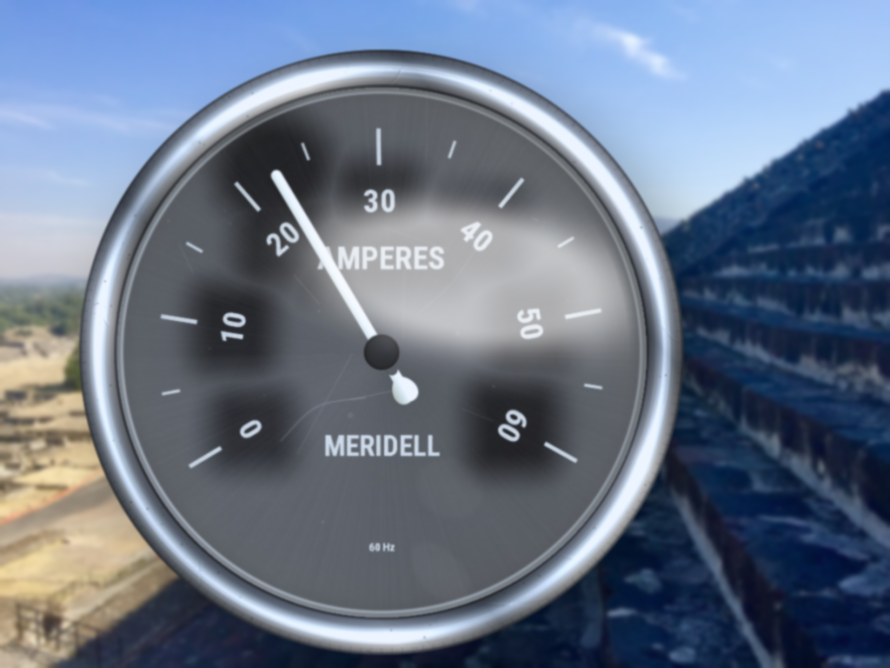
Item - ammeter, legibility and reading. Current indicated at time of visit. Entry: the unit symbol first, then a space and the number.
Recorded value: A 22.5
